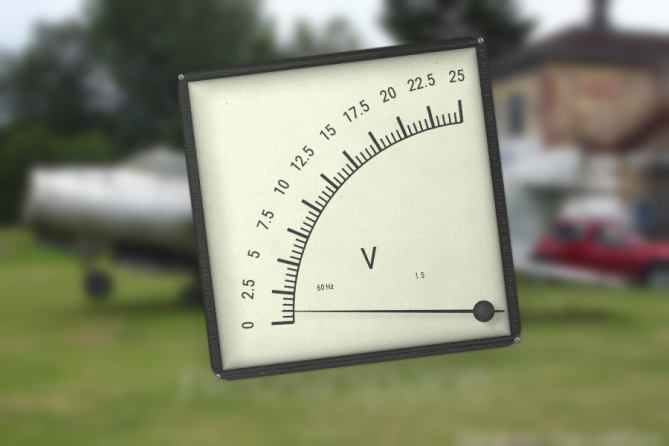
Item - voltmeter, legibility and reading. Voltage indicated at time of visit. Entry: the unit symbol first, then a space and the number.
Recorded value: V 1
